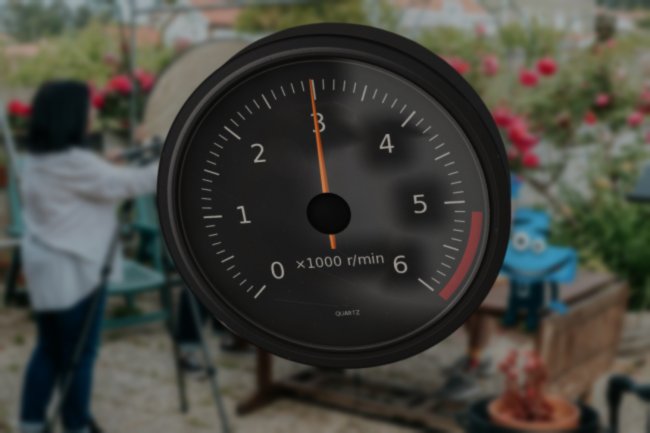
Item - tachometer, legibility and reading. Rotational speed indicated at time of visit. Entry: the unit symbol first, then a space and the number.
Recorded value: rpm 3000
